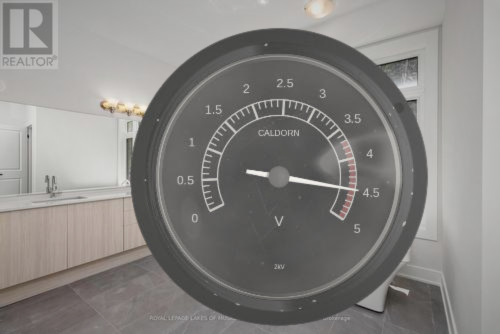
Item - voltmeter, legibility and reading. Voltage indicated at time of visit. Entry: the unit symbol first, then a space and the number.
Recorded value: V 4.5
